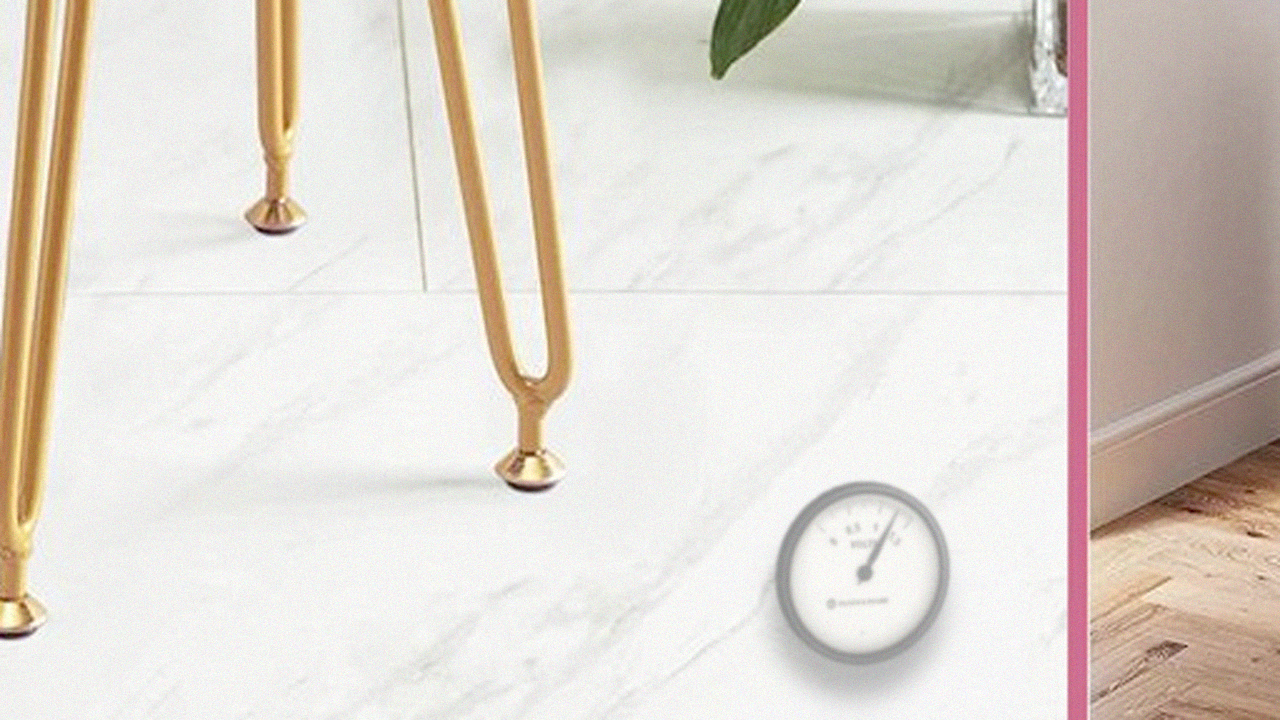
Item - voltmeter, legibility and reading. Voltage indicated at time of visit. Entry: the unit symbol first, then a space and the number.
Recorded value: V 1.25
